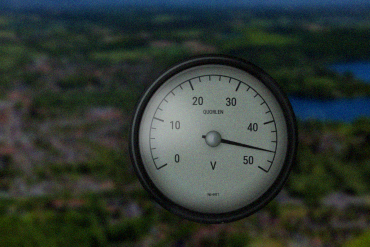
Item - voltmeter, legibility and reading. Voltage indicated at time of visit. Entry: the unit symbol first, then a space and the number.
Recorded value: V 46
